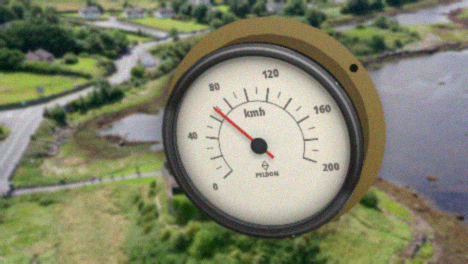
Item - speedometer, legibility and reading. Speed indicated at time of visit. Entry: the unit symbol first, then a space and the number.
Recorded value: km/h 70
